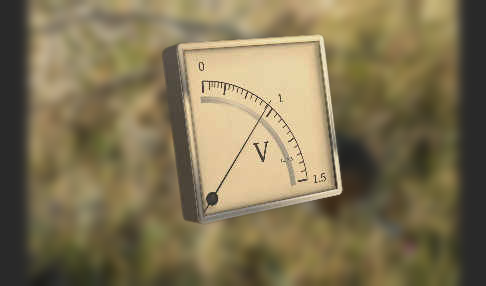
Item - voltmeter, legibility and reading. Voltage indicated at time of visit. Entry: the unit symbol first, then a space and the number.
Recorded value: V 0.95
